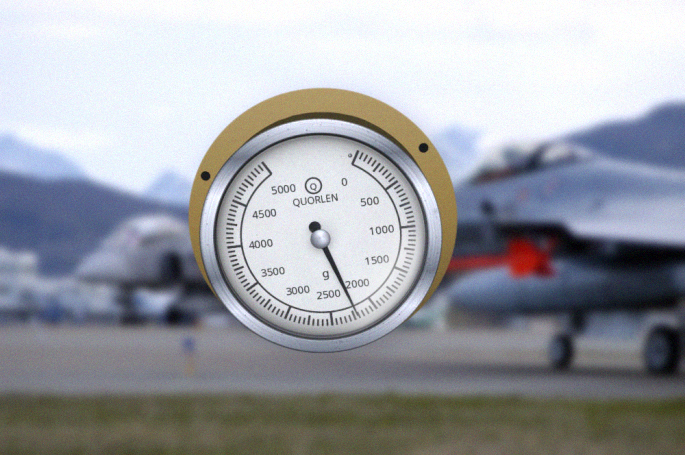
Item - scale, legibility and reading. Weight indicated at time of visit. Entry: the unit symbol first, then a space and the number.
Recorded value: g 2200
